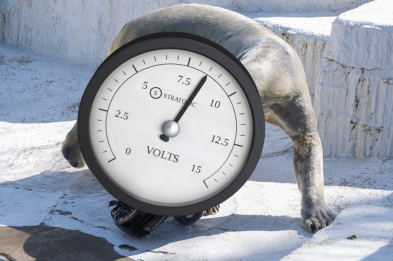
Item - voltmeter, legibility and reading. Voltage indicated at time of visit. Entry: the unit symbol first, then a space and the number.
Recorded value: V 8.5
